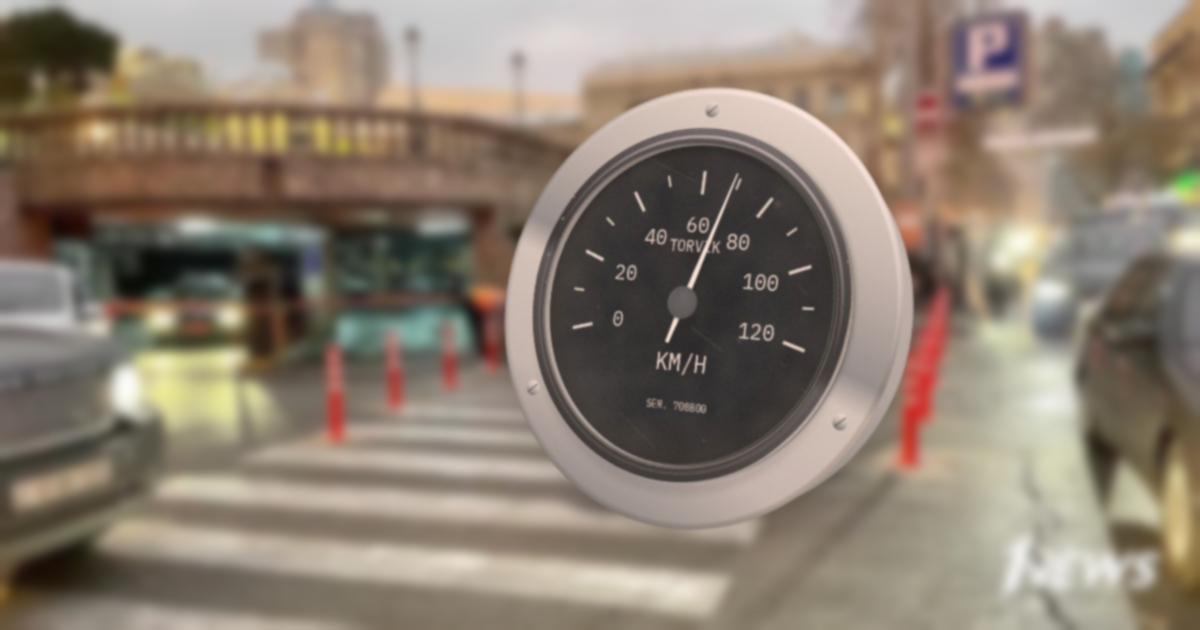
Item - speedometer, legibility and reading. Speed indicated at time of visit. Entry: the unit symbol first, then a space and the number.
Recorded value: km/h 70
